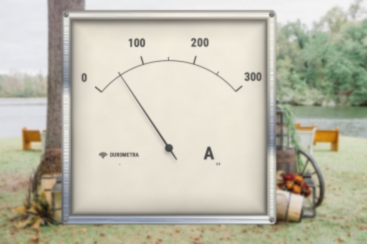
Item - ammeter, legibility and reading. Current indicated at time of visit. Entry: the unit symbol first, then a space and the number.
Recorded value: A 50
